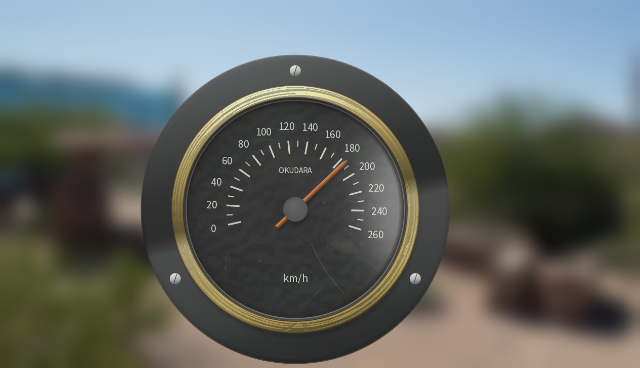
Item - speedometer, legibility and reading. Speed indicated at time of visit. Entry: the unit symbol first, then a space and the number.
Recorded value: km/h 185
